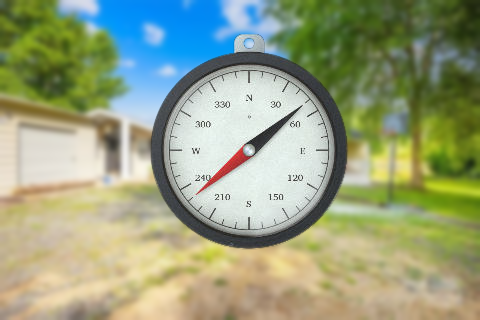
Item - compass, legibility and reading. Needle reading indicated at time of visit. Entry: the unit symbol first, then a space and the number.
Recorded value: ° 230
